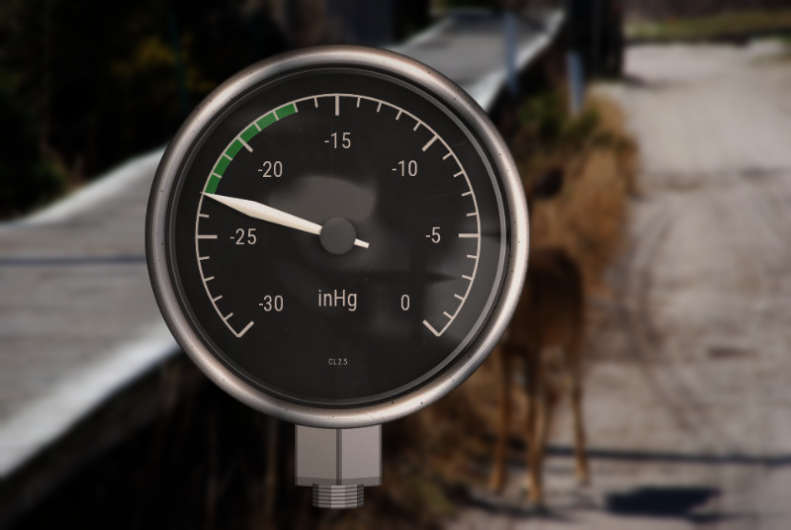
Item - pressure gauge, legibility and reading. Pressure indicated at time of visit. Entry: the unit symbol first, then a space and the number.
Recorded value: inHg -23
